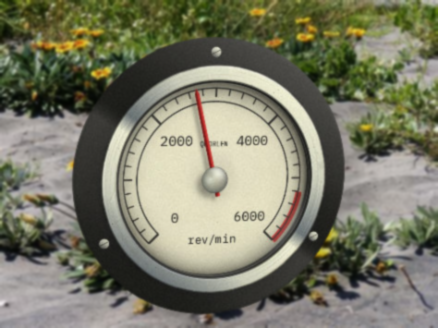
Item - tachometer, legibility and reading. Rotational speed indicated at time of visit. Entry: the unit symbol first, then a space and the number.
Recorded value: rpm 2700
